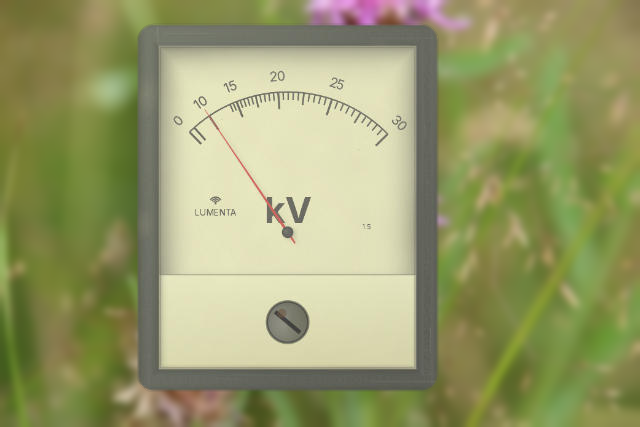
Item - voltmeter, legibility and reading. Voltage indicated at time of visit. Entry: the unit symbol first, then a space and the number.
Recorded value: kV 10
